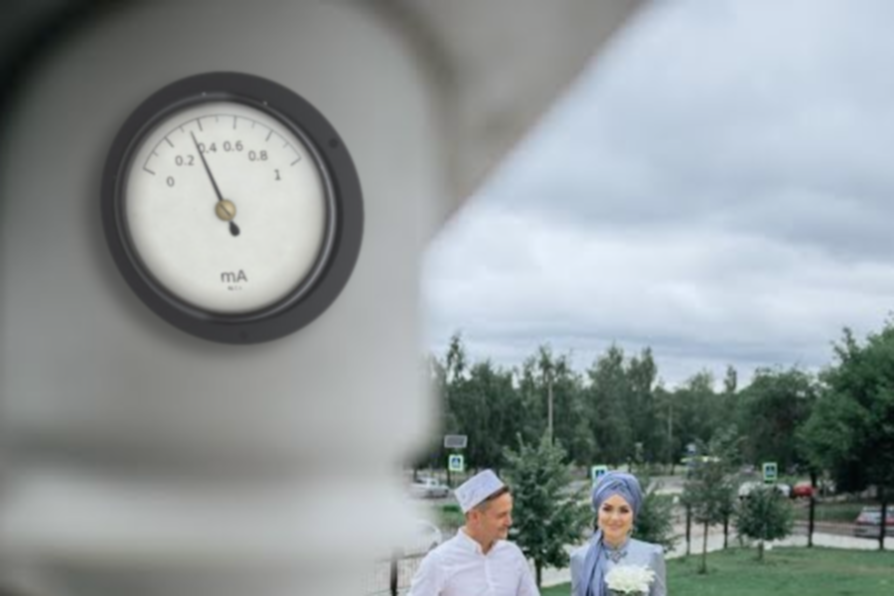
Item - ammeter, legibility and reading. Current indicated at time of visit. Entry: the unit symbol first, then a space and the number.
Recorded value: mA 0.35
